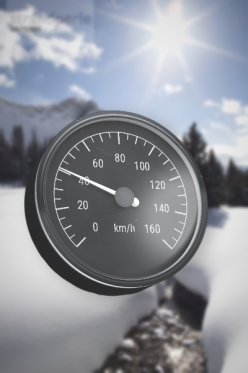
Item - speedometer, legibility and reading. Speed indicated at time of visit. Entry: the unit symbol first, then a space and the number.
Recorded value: km/h 40
